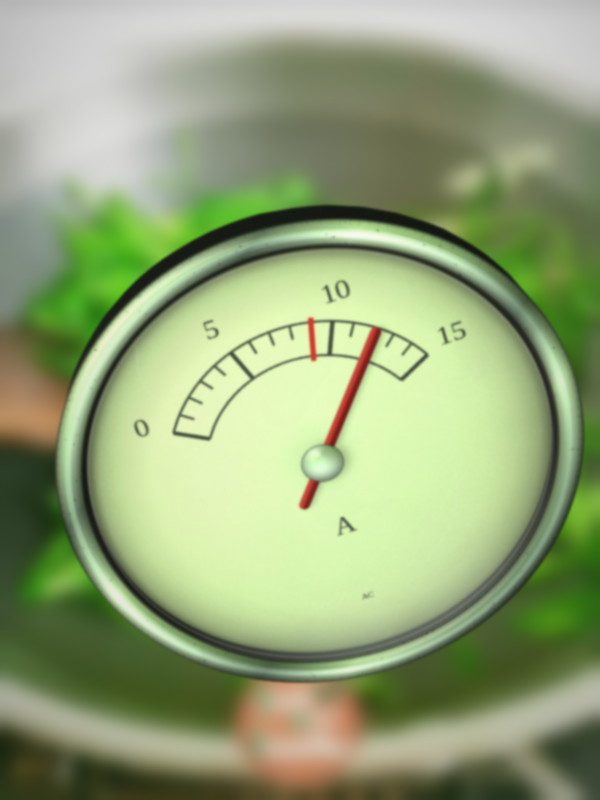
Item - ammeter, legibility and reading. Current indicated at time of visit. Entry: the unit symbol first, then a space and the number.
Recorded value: A 12
